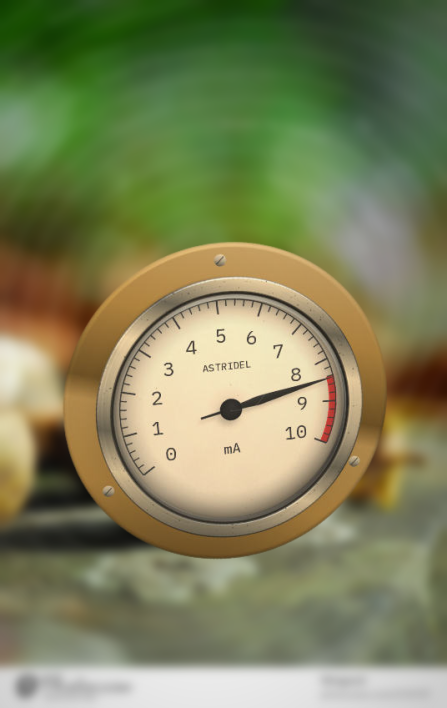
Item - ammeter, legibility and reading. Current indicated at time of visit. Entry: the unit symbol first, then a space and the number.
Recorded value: mA 8.4
